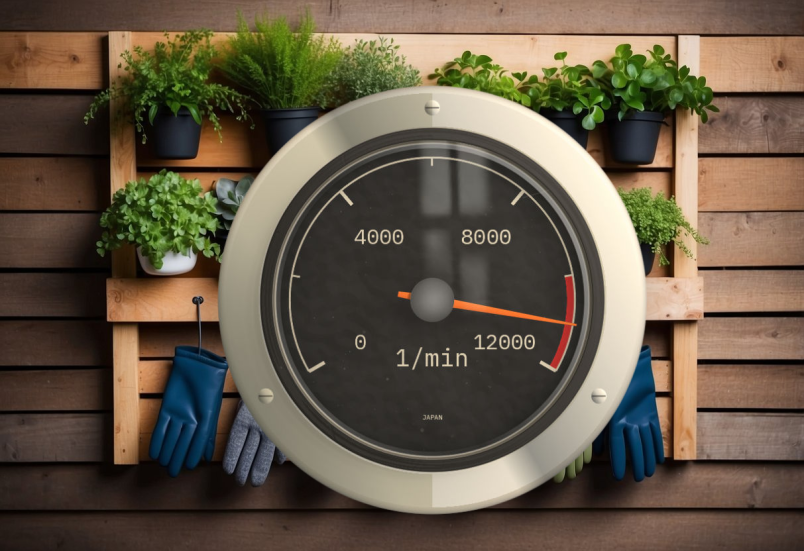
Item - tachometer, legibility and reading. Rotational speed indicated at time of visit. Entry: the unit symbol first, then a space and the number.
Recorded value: rpm 11000
